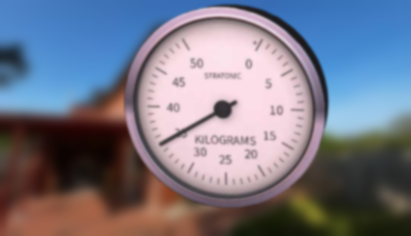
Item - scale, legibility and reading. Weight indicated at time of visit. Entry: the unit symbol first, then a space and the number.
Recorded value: kg 35
